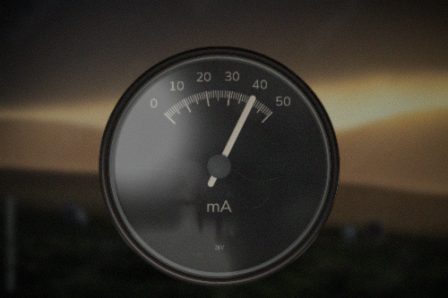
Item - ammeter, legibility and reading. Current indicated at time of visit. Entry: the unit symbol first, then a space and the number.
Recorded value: mA 40
